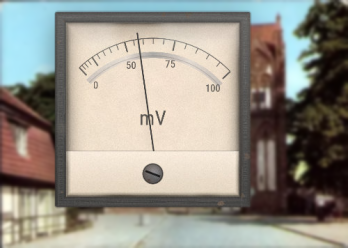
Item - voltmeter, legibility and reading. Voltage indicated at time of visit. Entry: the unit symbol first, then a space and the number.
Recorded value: mV 57.5
